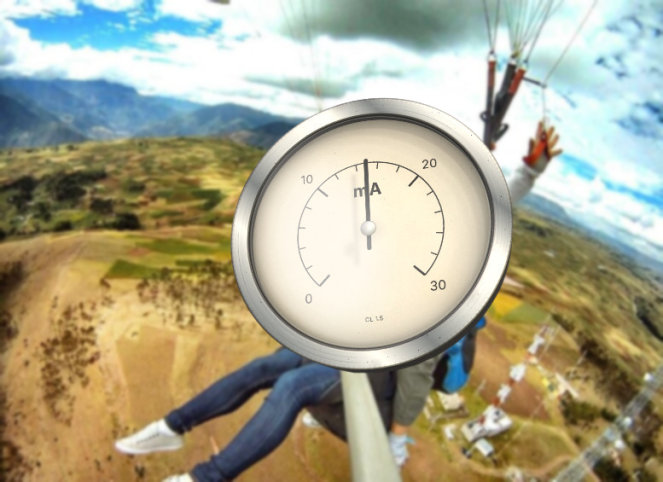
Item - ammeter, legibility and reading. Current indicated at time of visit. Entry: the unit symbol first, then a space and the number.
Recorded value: mA 15
